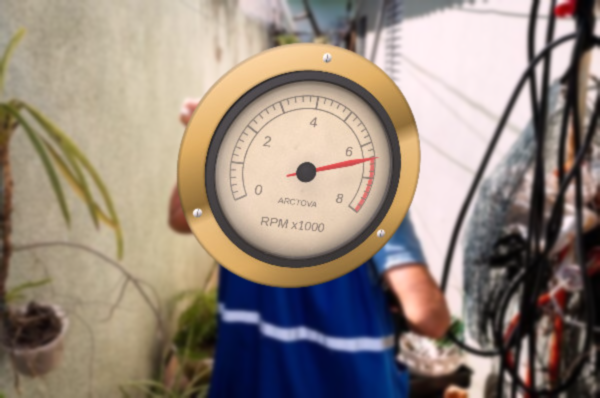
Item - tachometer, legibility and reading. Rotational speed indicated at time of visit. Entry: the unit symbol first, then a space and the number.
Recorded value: rpm 6400
